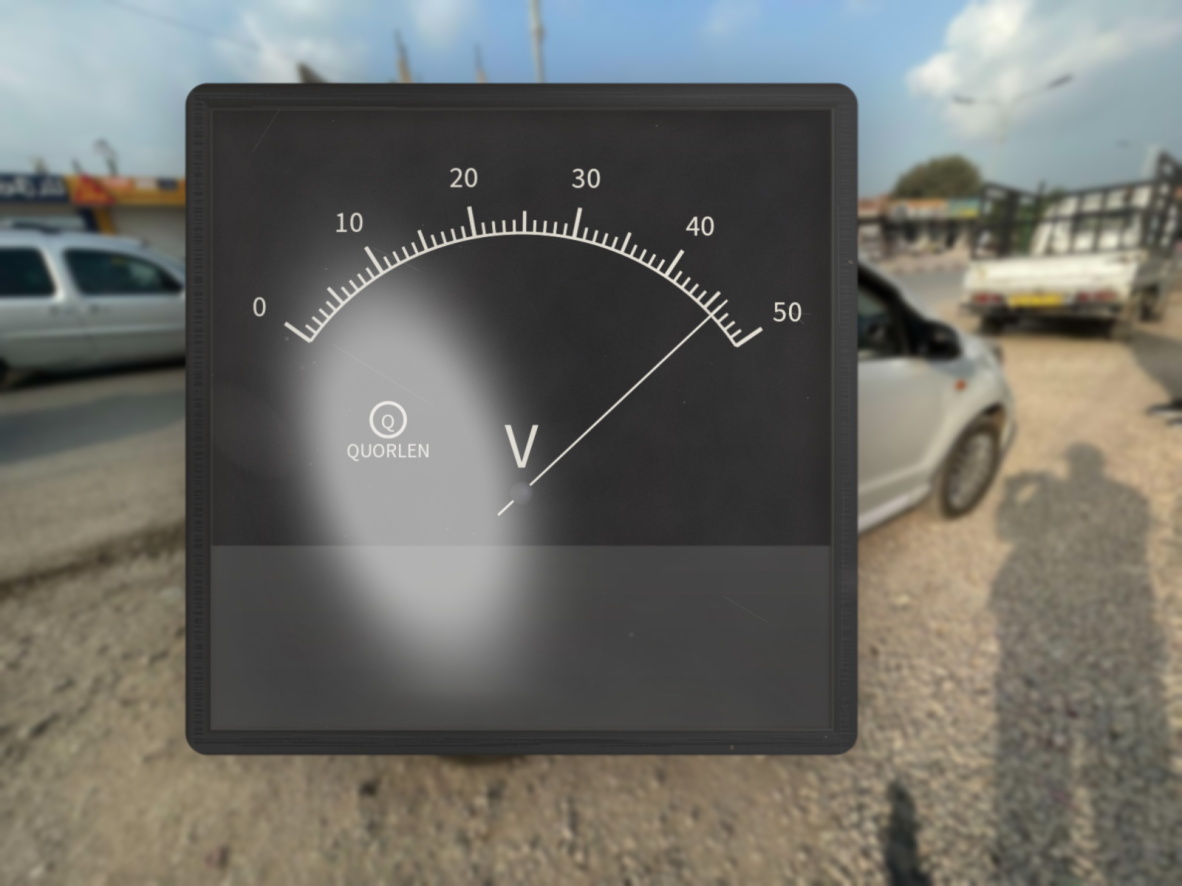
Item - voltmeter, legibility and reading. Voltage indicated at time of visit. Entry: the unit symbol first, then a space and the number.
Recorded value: V 46
